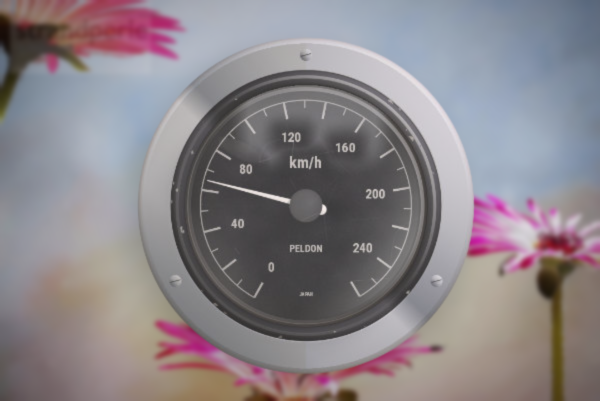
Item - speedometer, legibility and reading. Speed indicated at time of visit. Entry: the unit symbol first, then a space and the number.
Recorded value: km/h 65
